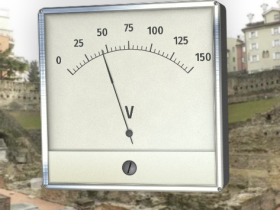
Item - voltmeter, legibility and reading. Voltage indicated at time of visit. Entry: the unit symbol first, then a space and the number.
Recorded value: V 45
